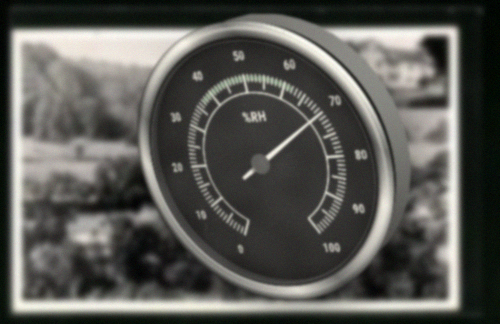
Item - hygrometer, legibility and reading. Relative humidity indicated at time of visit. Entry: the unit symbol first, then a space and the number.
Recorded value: % 70
